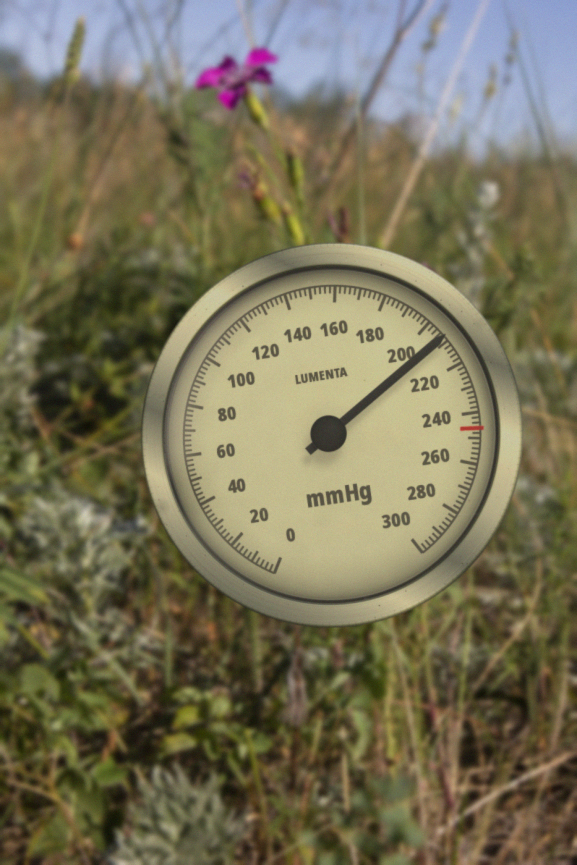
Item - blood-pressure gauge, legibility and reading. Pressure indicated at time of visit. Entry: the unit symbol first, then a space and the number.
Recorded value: mmHg 208
